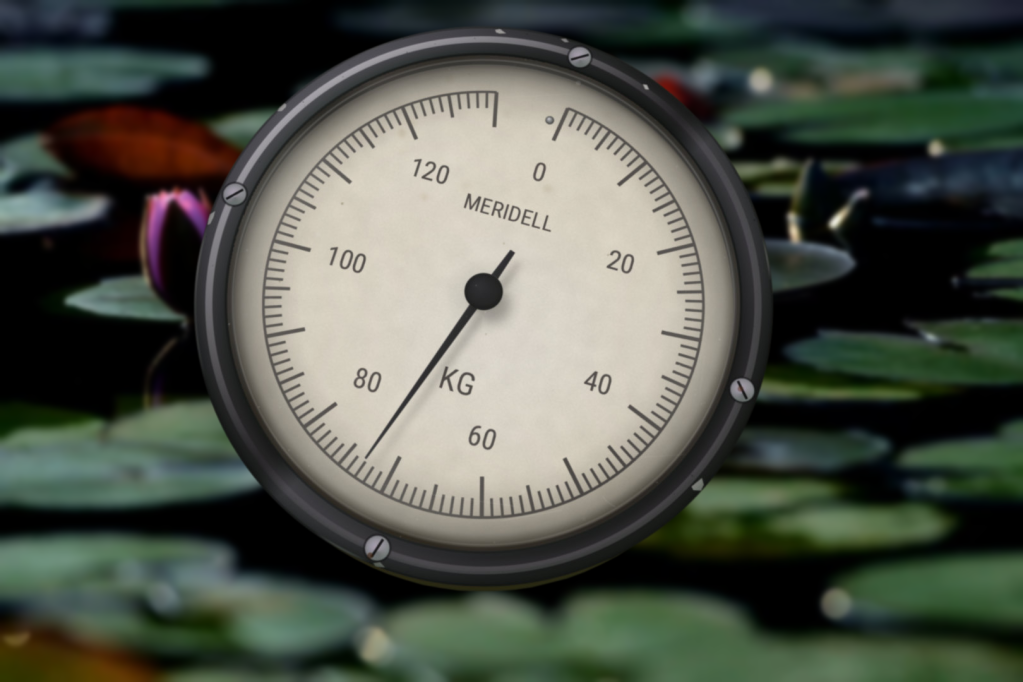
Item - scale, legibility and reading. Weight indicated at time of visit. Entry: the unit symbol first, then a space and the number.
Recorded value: kg 73
